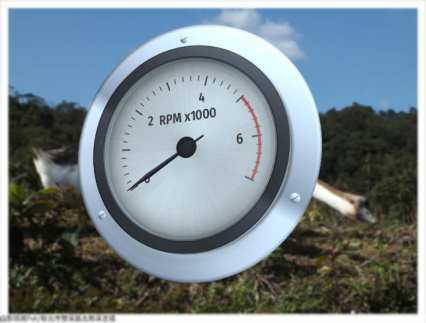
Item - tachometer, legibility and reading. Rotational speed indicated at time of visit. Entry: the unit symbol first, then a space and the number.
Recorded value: rpm 0
